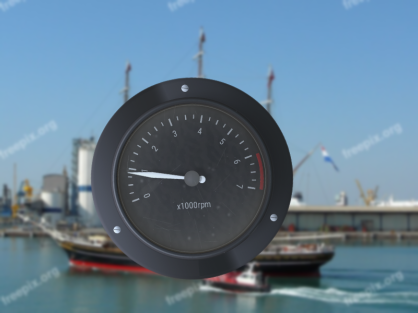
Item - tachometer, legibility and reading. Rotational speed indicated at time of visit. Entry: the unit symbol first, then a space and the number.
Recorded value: rpm 875
